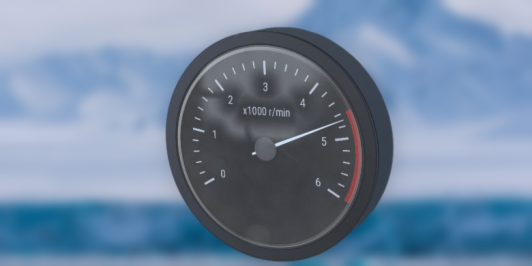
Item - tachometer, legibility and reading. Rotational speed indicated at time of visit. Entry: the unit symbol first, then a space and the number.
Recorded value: rpm 4700
